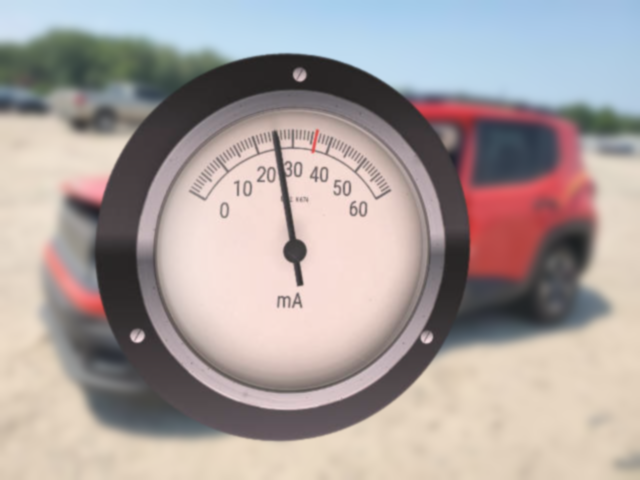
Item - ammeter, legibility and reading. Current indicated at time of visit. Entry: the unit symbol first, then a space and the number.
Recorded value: mA 25
